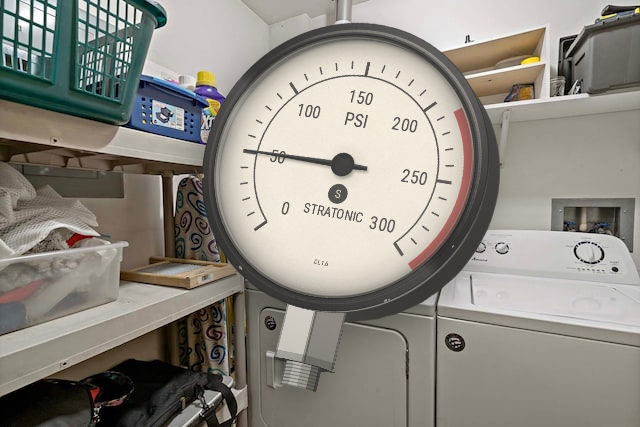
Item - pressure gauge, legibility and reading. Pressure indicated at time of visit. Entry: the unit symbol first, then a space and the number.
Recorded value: psi 50
